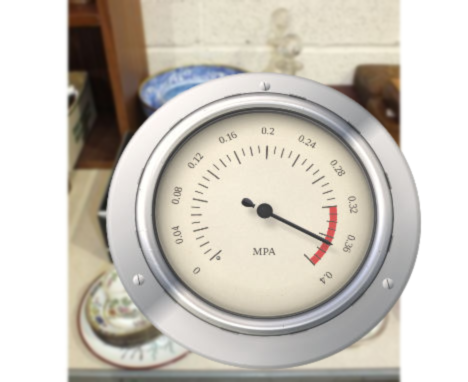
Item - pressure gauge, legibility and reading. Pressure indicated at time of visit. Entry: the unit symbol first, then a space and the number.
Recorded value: MPa 0.37
